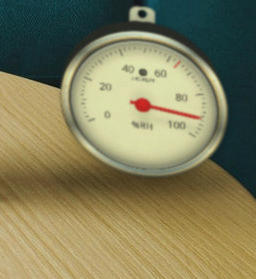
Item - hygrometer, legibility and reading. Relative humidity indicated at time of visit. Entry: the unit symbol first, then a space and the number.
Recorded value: % 90
